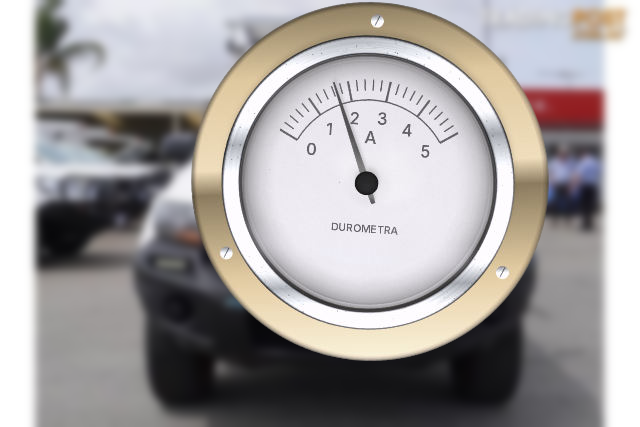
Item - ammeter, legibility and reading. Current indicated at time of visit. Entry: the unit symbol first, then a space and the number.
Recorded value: A 1.7
